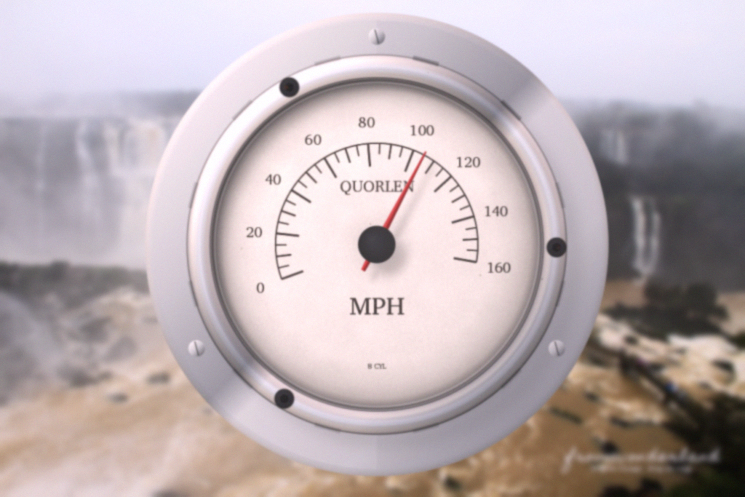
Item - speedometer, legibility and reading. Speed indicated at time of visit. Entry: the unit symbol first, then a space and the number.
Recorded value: mph 105
